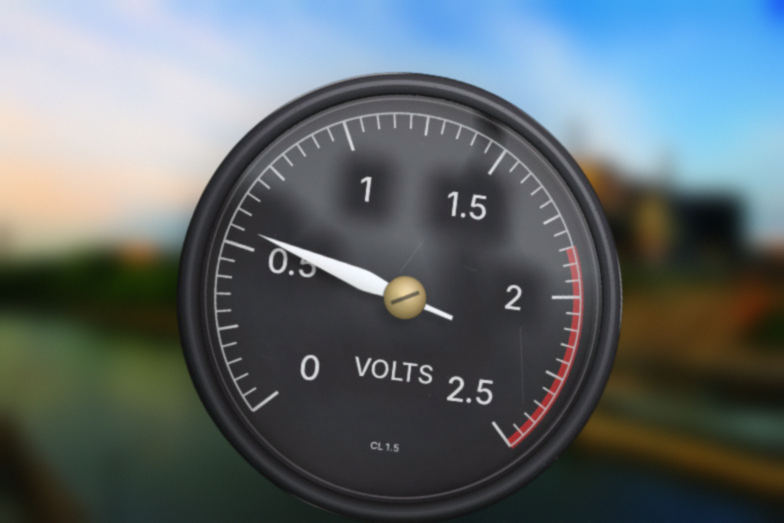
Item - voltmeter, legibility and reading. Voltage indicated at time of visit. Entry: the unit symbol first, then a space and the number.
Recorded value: V 0.55
